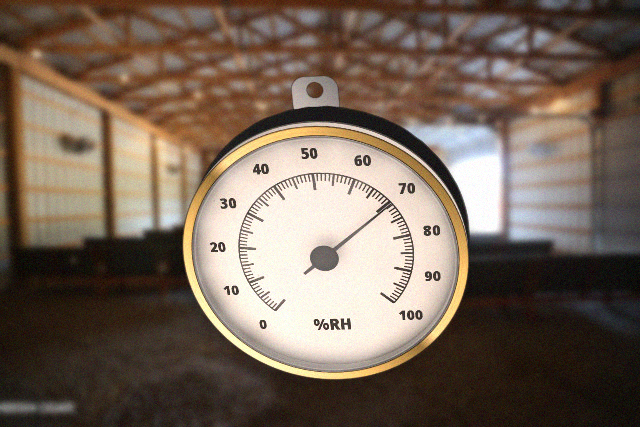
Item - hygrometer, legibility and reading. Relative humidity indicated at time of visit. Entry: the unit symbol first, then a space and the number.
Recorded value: % 70
